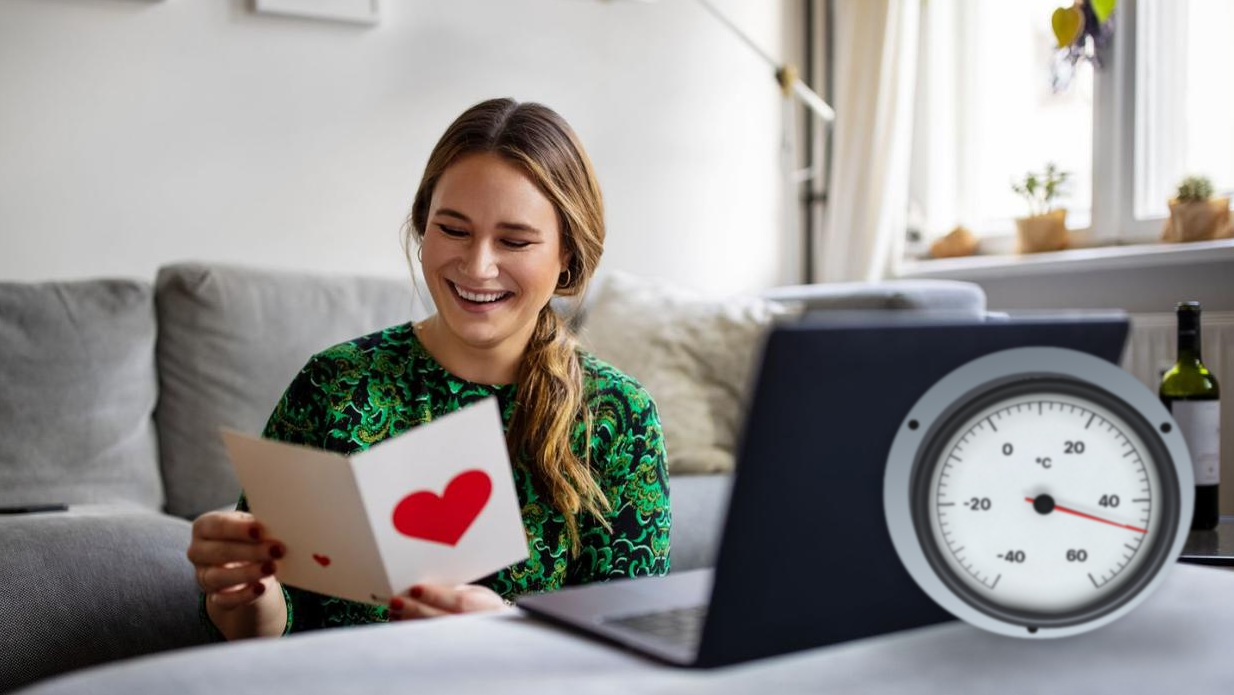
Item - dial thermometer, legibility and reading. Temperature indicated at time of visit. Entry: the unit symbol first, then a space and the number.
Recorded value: °C 46
